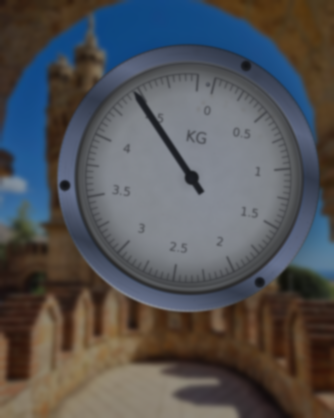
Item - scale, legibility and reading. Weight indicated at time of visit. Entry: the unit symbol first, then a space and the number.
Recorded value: kg 4.45
